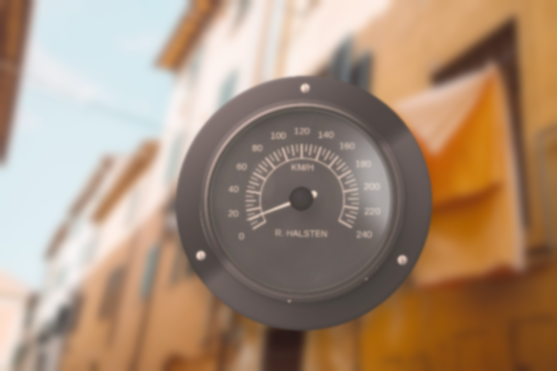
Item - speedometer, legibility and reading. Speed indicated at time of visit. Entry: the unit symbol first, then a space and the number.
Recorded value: km/h 10
